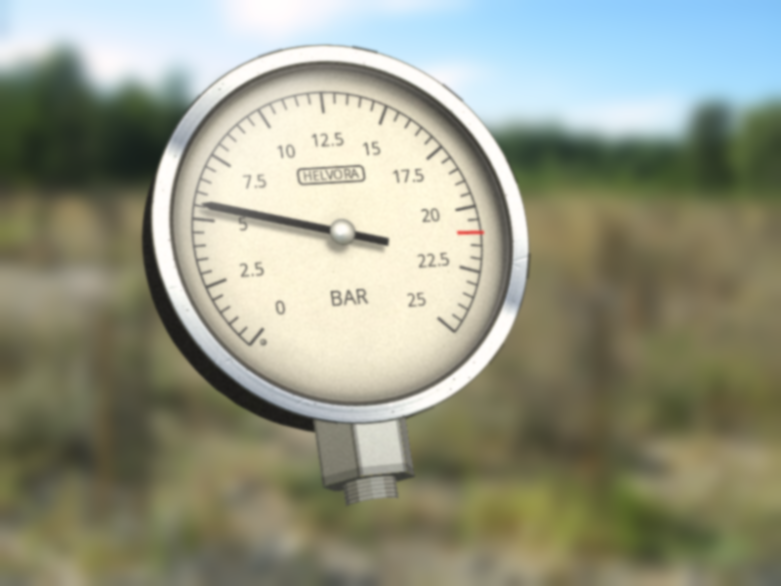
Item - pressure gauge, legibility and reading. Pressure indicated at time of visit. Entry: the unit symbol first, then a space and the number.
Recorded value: bar 5.5
